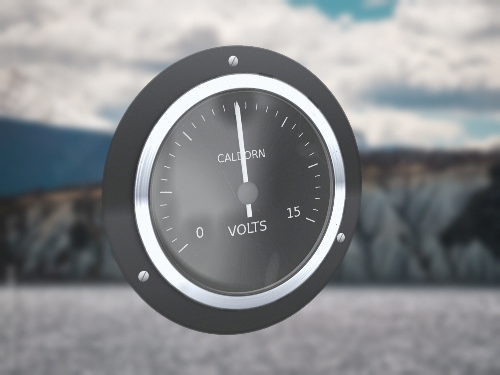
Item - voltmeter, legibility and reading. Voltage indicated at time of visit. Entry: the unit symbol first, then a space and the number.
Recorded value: V 7.5
